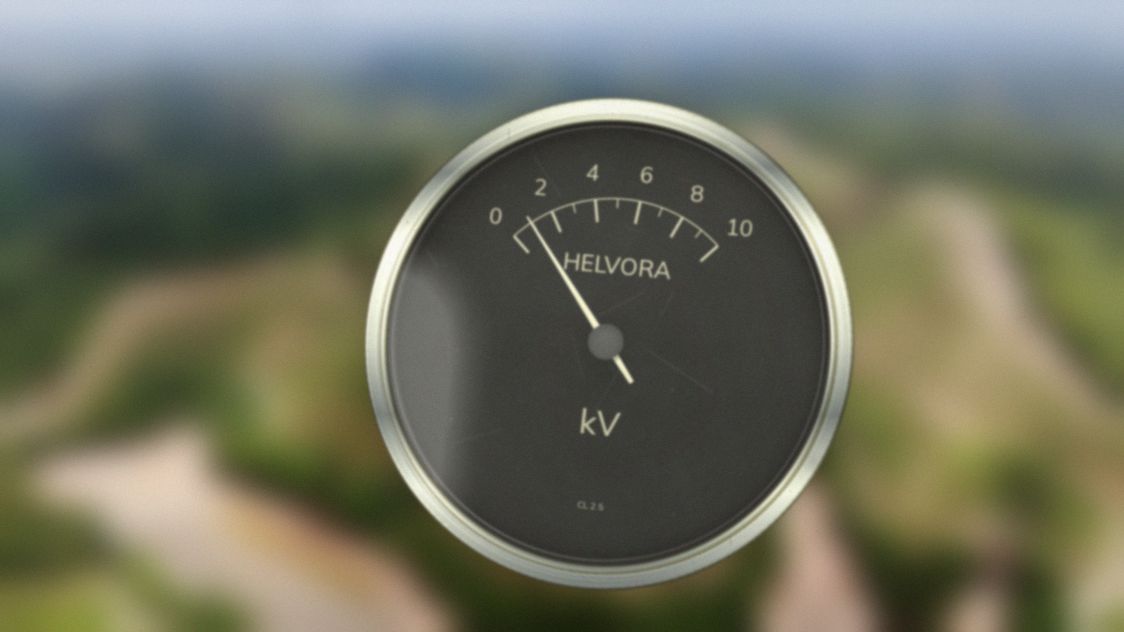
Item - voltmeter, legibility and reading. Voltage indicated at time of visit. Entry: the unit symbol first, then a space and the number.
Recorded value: kV 1
